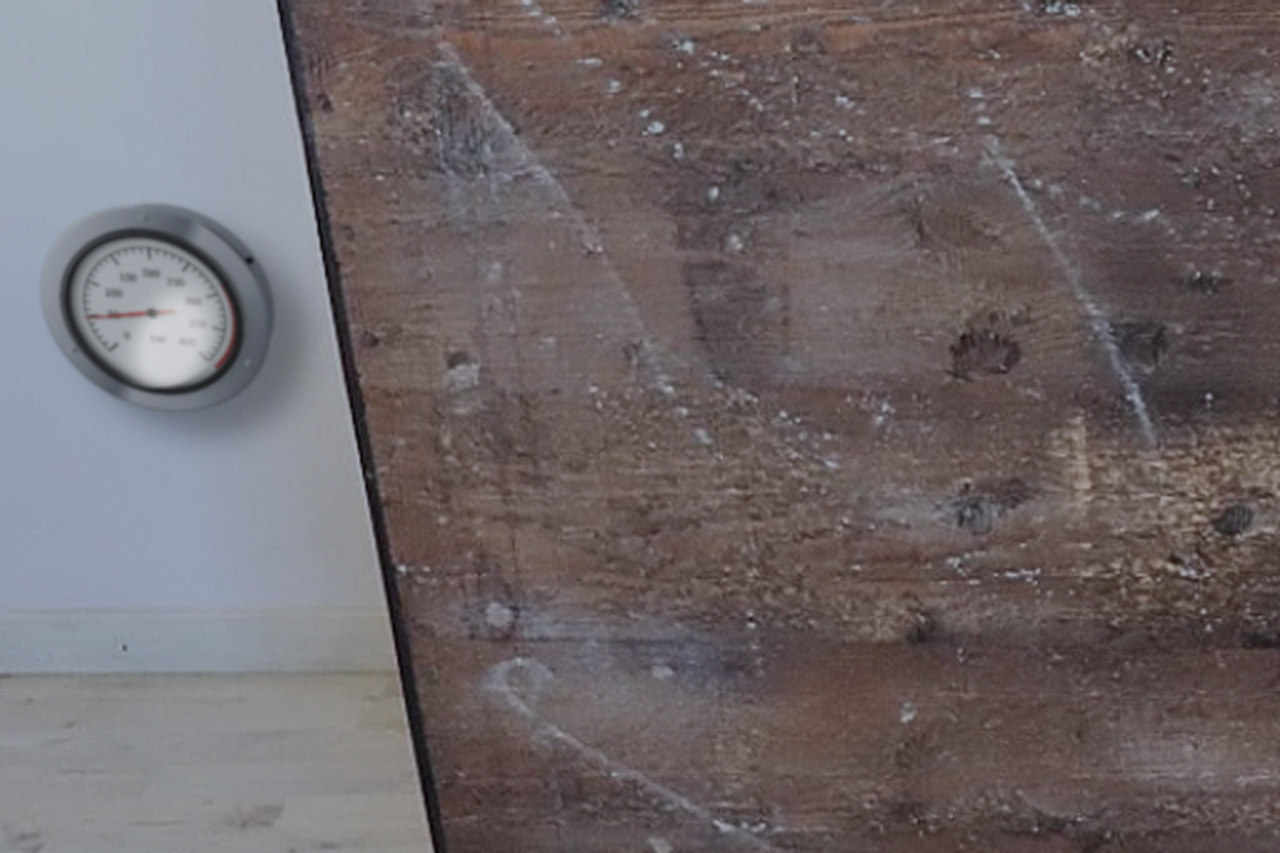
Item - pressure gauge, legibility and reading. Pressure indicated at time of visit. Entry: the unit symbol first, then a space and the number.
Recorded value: bar 50
